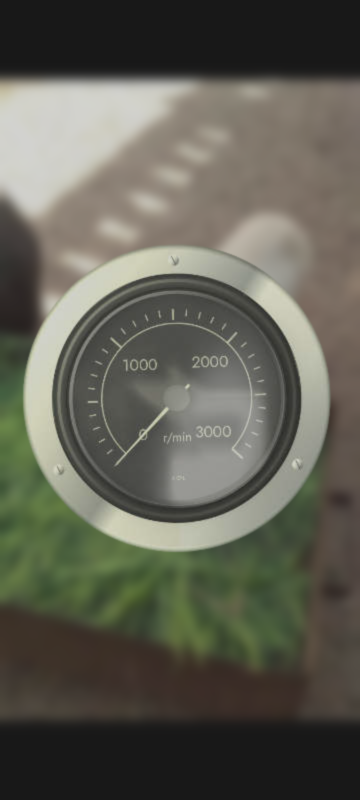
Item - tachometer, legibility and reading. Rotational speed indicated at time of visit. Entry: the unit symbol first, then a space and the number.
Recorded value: rpm 0
